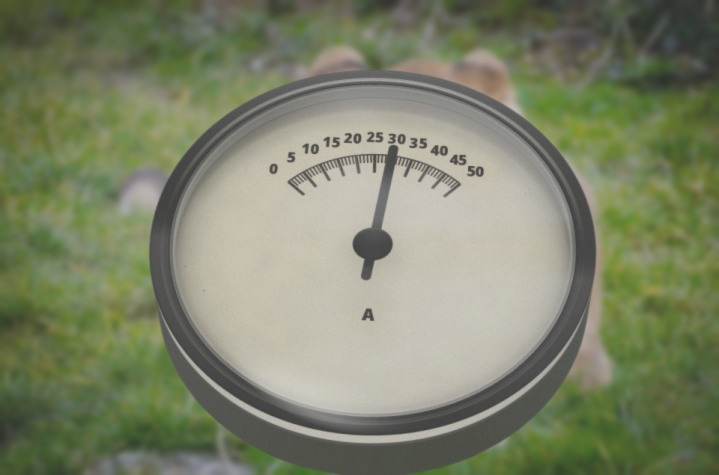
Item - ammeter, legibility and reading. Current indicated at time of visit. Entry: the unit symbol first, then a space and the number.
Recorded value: A 30
